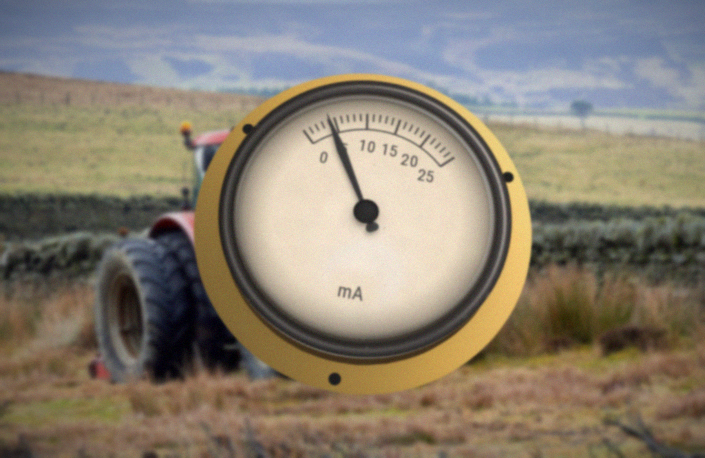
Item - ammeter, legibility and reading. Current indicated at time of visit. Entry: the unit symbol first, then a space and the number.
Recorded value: mA 4
